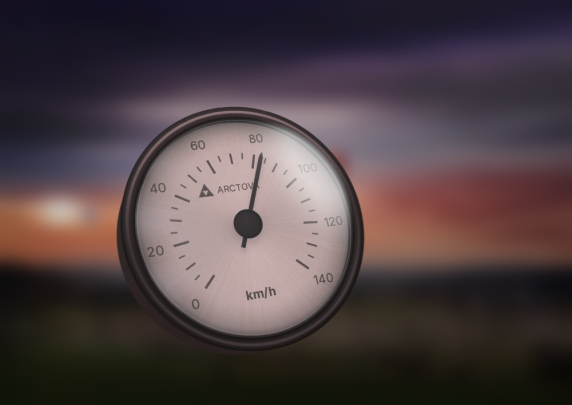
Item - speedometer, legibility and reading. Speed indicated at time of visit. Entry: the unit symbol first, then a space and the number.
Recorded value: km/h 82.5
